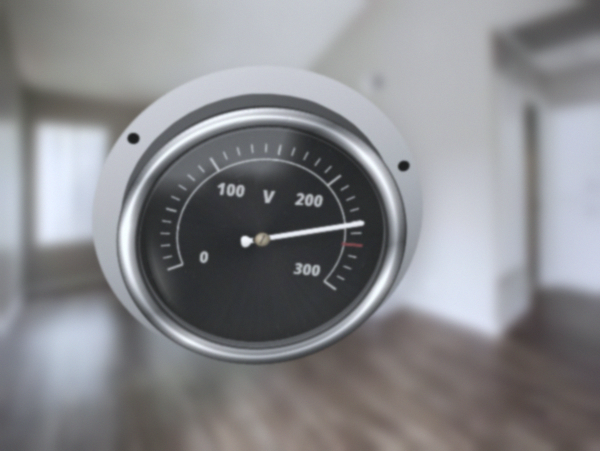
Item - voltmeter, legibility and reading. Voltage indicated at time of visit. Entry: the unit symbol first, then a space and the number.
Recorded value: V 240
